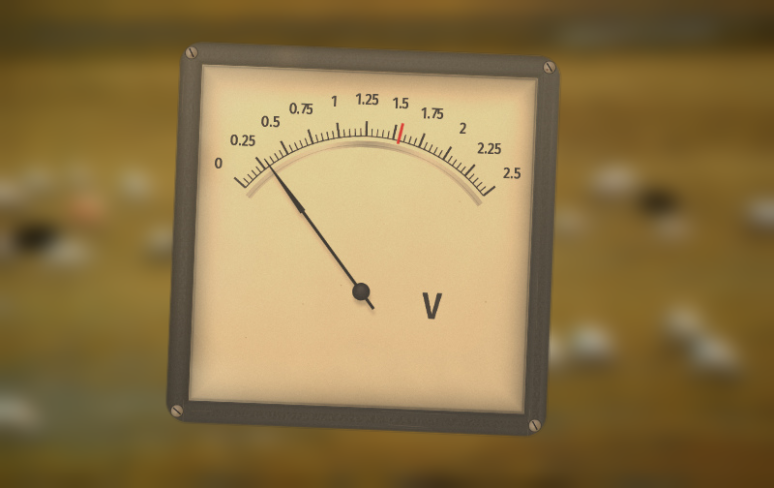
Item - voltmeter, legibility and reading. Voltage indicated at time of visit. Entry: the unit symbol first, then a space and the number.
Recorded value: V 0.3
